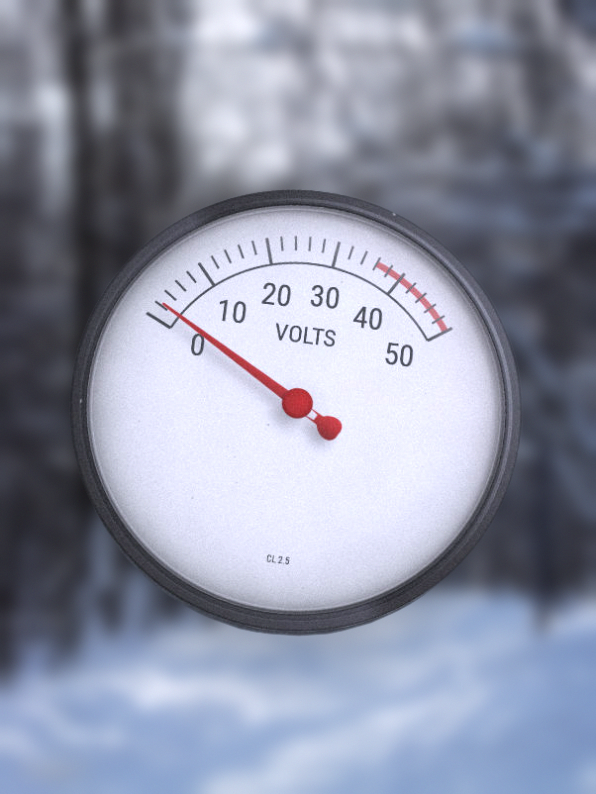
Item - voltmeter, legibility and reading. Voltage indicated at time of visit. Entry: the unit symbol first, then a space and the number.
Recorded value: V 2
